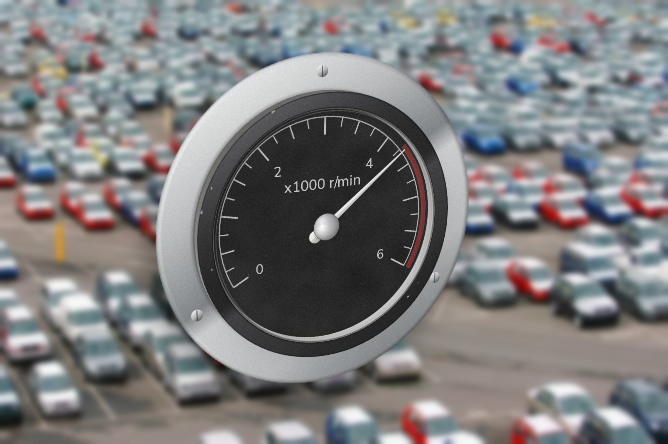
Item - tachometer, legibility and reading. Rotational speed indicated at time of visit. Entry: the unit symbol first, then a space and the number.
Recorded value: rpm 4250
